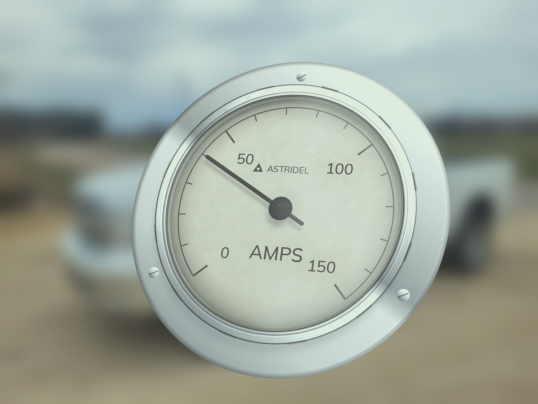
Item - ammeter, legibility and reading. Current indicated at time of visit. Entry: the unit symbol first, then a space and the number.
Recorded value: A 40
